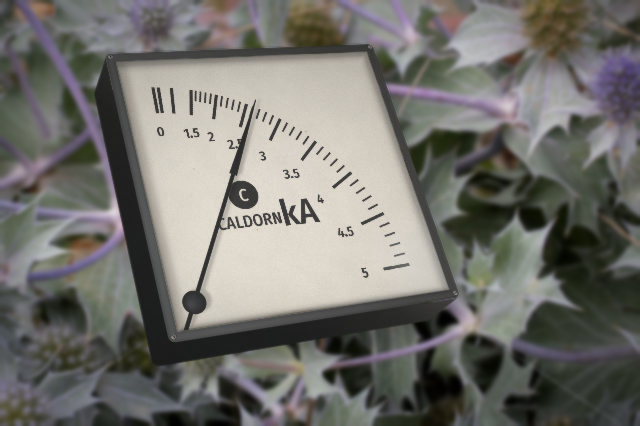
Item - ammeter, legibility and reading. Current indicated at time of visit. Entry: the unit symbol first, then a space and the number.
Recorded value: kA 2.6
